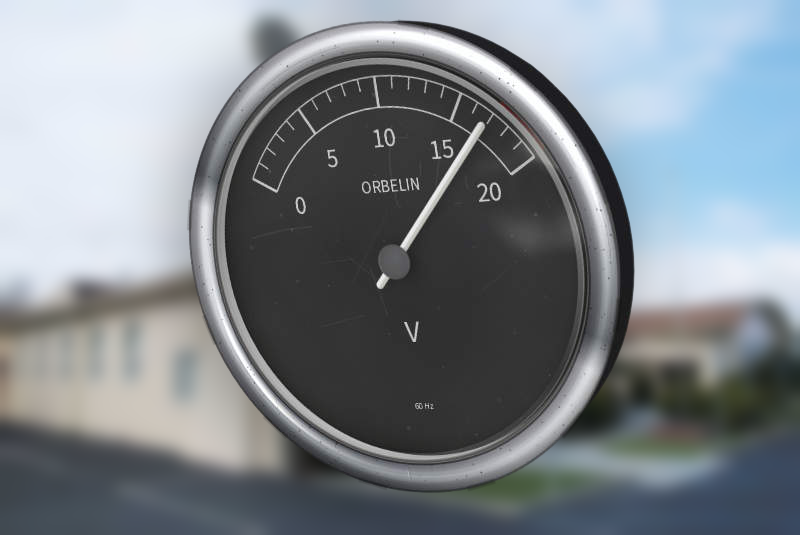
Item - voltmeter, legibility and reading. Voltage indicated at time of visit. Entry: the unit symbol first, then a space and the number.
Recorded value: V 17
